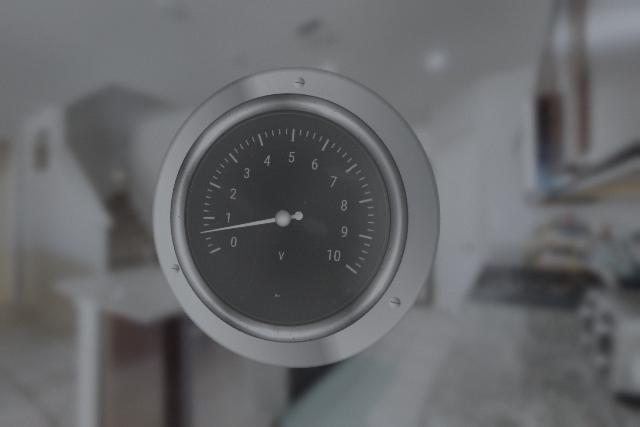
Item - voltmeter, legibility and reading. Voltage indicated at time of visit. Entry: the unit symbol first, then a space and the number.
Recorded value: V 0.6
